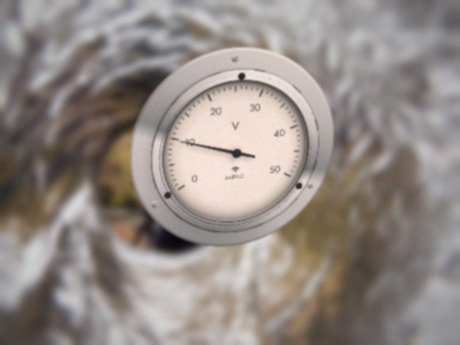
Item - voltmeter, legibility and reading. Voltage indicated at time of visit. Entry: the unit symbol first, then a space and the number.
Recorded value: V 10
